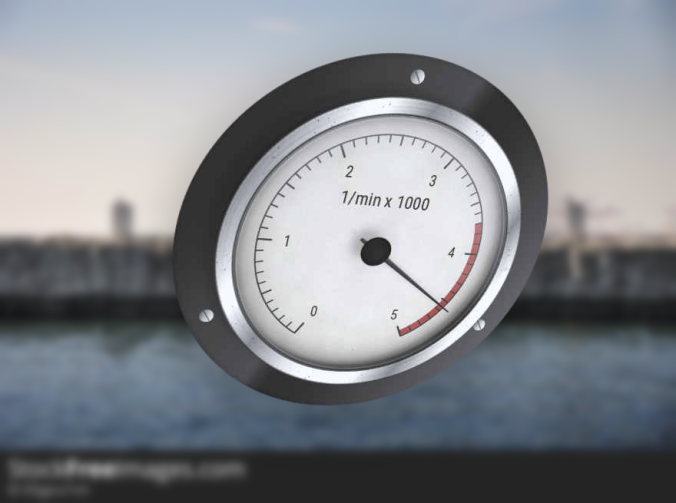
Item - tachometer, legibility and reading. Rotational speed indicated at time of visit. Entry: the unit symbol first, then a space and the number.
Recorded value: rpm 4550
